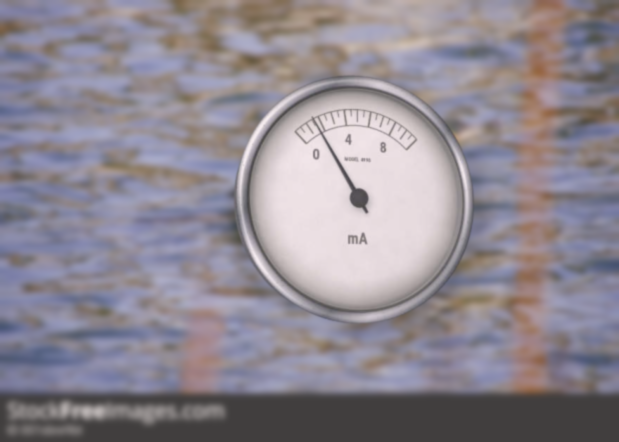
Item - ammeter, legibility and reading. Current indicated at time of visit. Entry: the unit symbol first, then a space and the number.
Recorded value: mA 1.5
